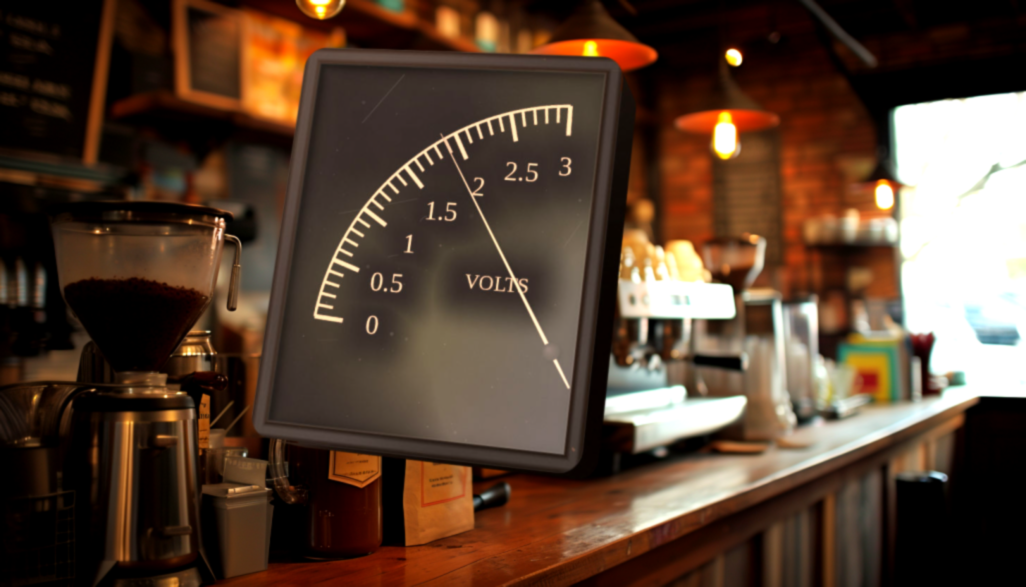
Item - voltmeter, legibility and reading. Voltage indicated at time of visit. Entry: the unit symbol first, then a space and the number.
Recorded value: V 1.9
